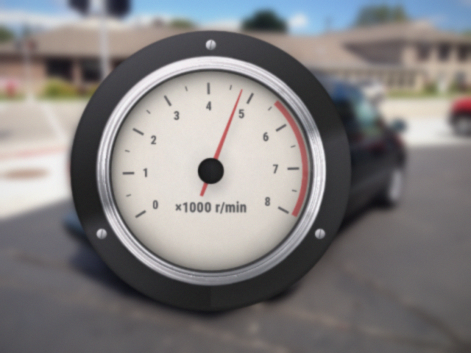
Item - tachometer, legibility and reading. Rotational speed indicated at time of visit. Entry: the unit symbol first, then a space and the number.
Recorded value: rpm 4750
